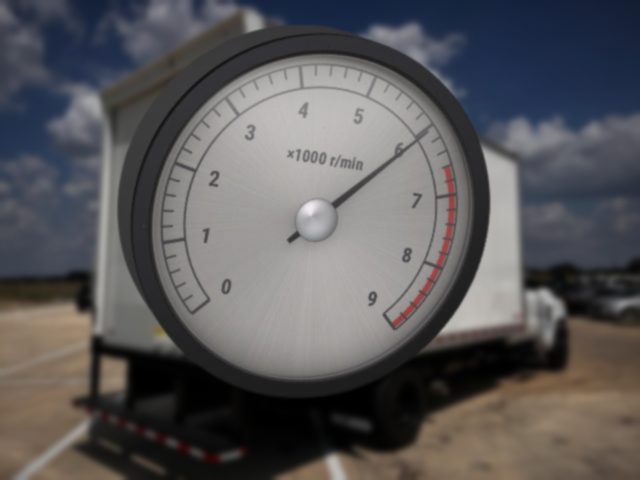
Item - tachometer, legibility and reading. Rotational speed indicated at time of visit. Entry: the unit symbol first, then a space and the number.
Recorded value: rpm 6000
